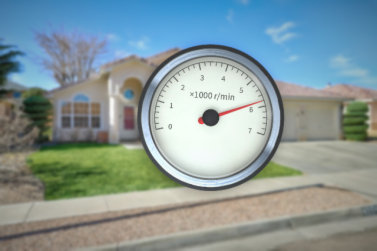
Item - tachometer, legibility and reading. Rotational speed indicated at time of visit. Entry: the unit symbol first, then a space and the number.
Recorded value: rpm 5800
